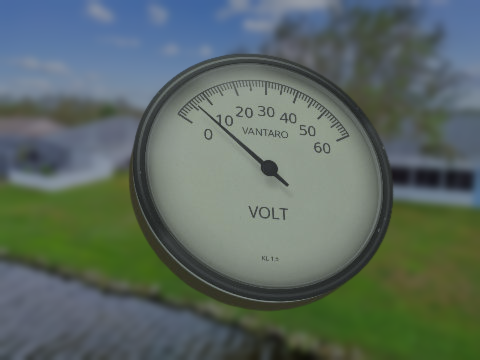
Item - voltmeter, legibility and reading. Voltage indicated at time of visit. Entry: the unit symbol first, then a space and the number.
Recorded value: V 5
